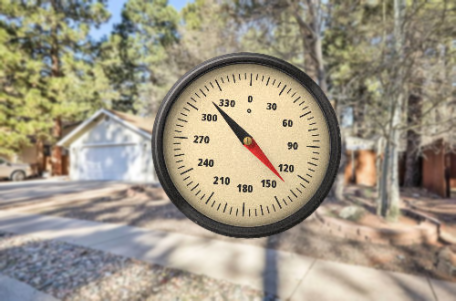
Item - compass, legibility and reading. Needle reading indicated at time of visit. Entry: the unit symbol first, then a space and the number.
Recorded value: ° 135
